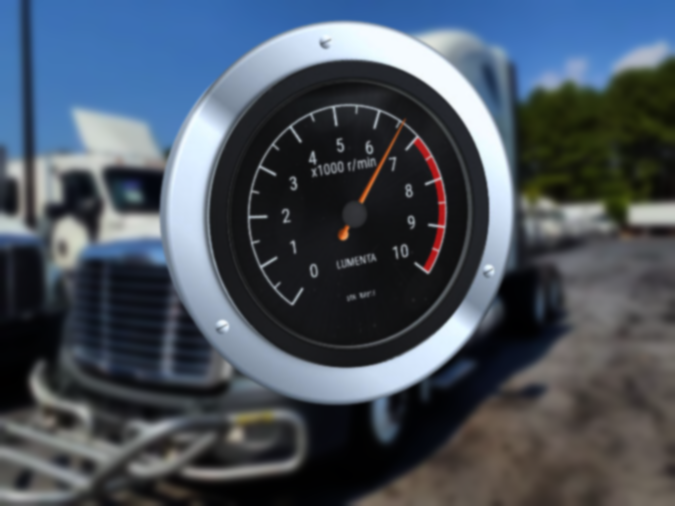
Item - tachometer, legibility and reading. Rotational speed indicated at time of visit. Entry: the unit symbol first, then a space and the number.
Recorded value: rpm 6500
